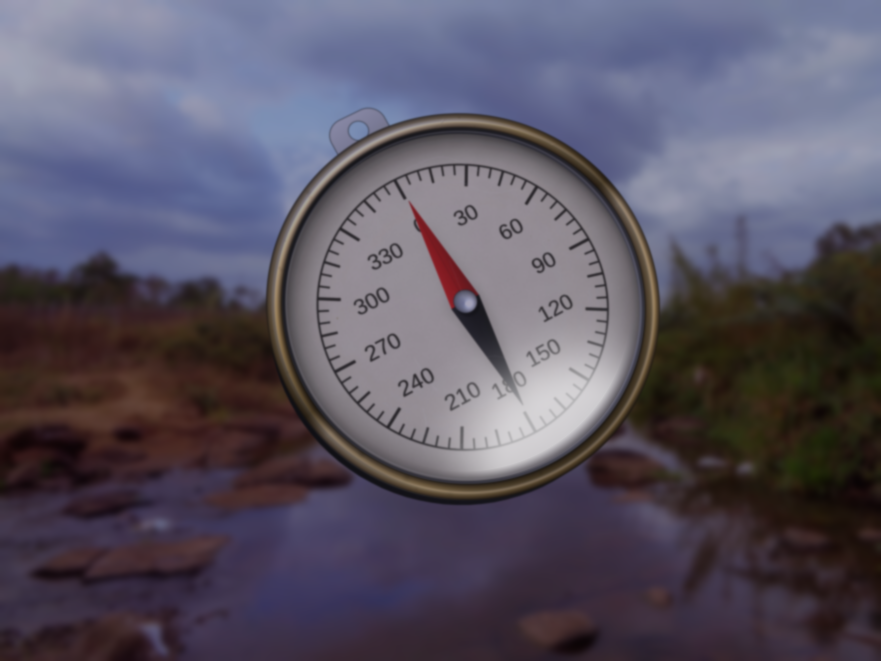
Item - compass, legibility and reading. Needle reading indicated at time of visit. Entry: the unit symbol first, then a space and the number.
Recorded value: ° 0
